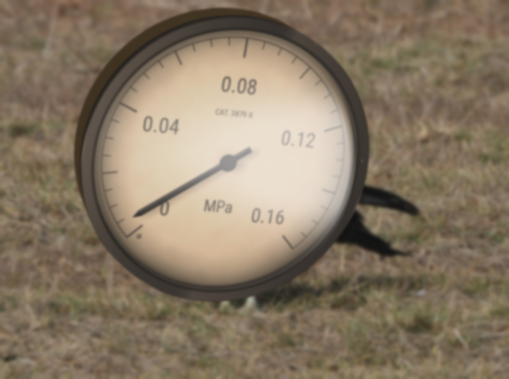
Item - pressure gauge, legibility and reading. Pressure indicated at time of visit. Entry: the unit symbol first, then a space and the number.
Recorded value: MPa 0.005
